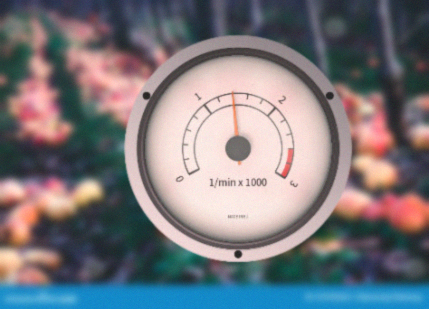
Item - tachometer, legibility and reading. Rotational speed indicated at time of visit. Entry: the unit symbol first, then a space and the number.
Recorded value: rpm 1400
